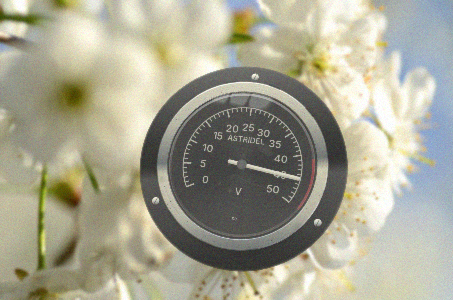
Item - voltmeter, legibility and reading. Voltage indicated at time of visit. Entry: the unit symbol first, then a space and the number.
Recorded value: V 45
